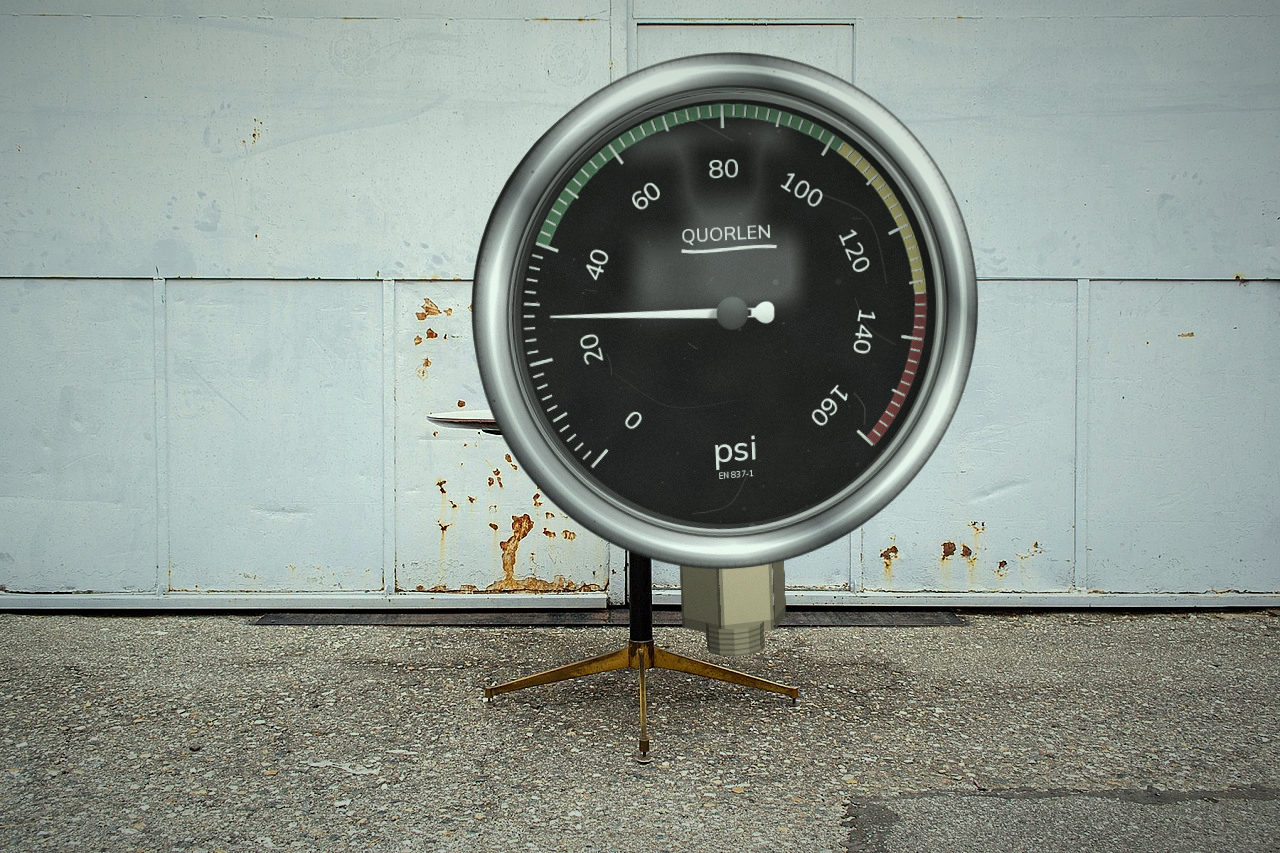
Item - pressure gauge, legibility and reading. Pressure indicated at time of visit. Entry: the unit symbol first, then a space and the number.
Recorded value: psi 28
